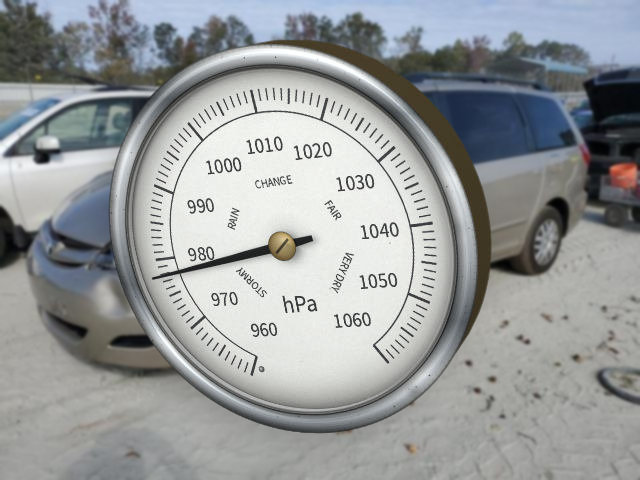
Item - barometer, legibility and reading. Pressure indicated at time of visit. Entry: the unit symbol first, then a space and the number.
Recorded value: hPa 978
